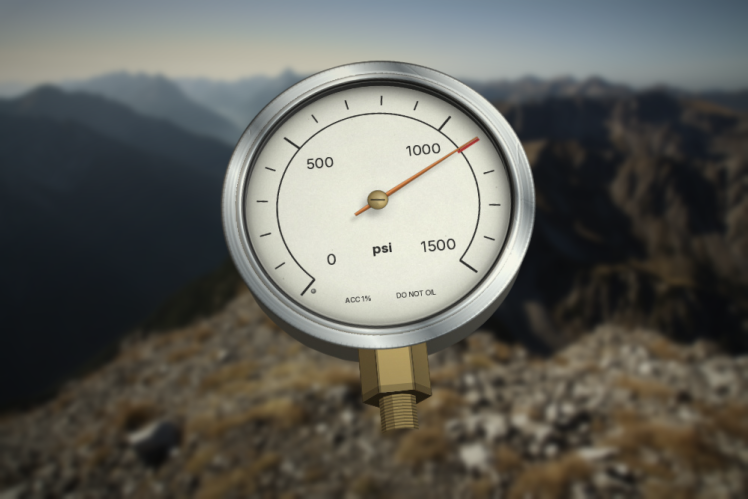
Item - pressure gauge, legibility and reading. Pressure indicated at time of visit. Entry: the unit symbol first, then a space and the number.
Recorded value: psi 1100
